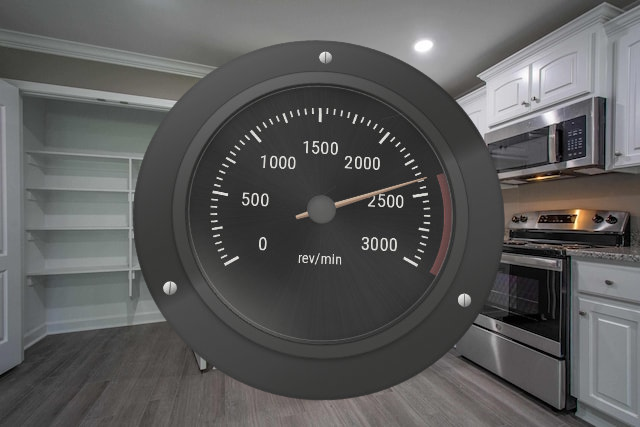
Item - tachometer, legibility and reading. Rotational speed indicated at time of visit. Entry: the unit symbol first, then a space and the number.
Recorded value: rpm 2400
